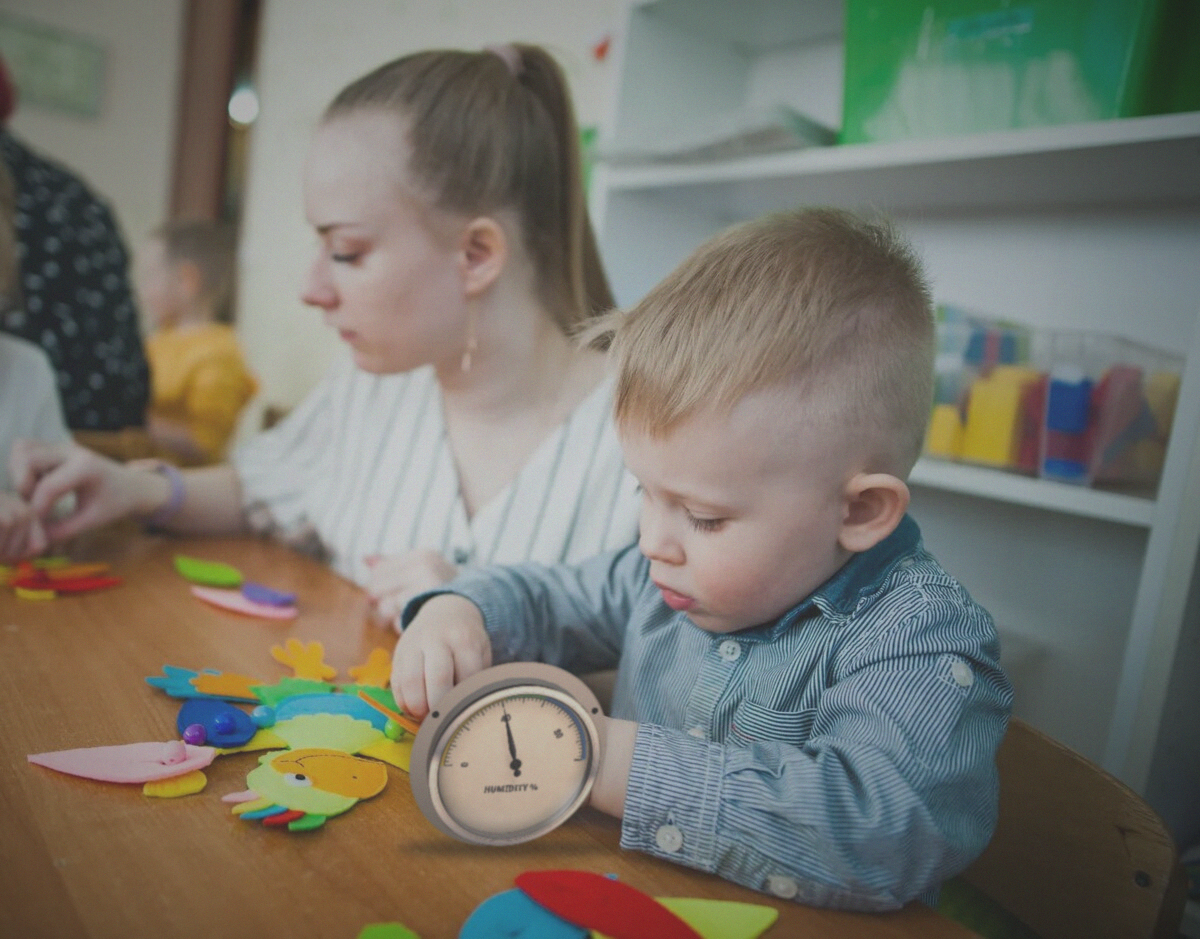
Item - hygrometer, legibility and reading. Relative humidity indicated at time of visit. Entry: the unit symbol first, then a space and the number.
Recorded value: % 40
